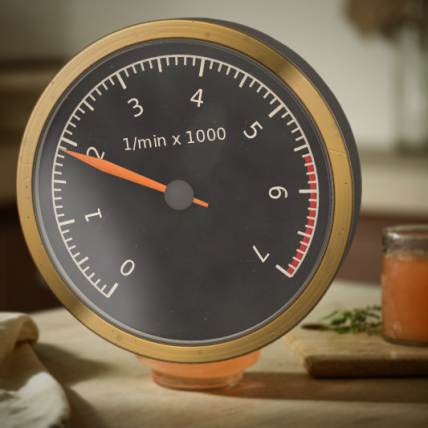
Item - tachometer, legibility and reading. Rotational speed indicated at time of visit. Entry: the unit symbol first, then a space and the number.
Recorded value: rpm 1900
